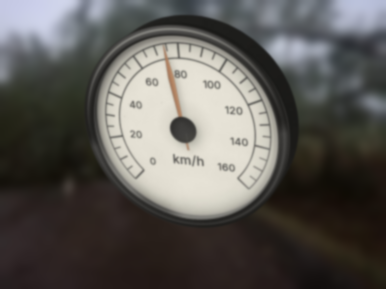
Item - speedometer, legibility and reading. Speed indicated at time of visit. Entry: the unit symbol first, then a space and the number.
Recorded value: km/h 75
